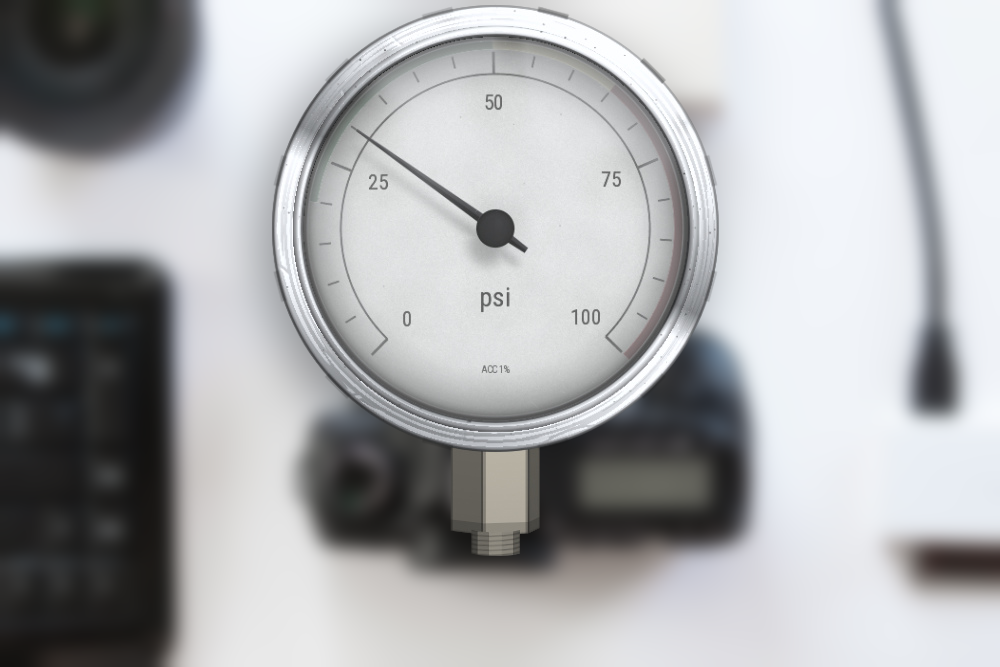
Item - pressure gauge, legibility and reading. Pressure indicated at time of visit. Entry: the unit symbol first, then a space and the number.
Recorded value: psi 30
